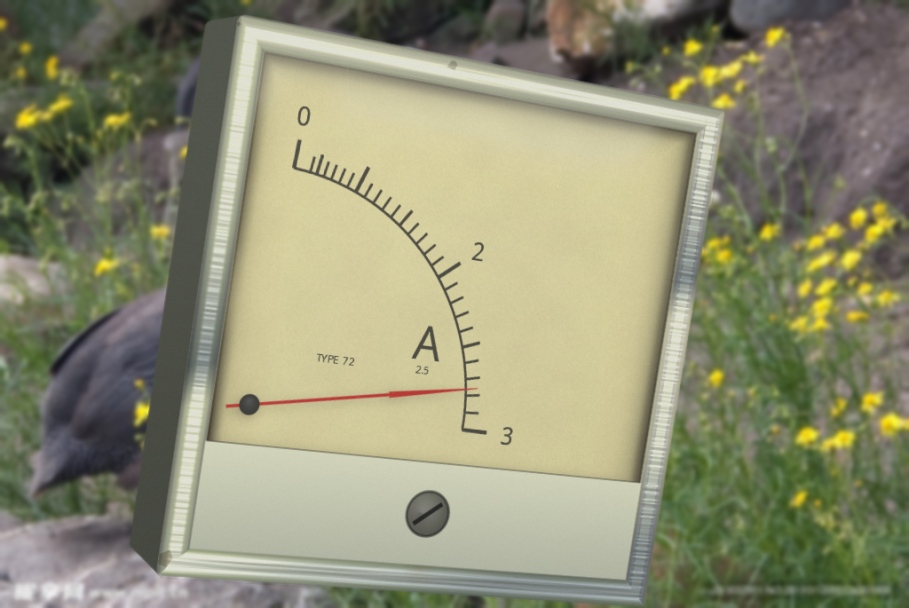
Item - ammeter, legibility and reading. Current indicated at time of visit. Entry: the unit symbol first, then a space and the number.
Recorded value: A 2.75
